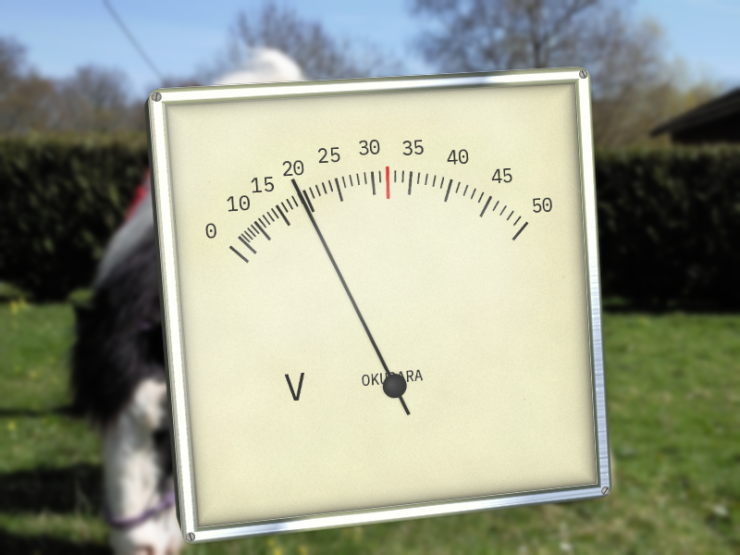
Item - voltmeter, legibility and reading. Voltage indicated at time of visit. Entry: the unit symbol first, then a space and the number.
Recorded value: V 19
